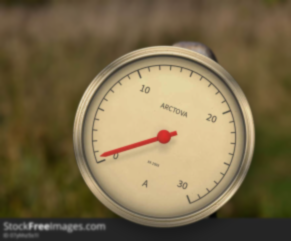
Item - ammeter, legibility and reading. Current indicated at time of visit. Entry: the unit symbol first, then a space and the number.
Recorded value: A 0.5
